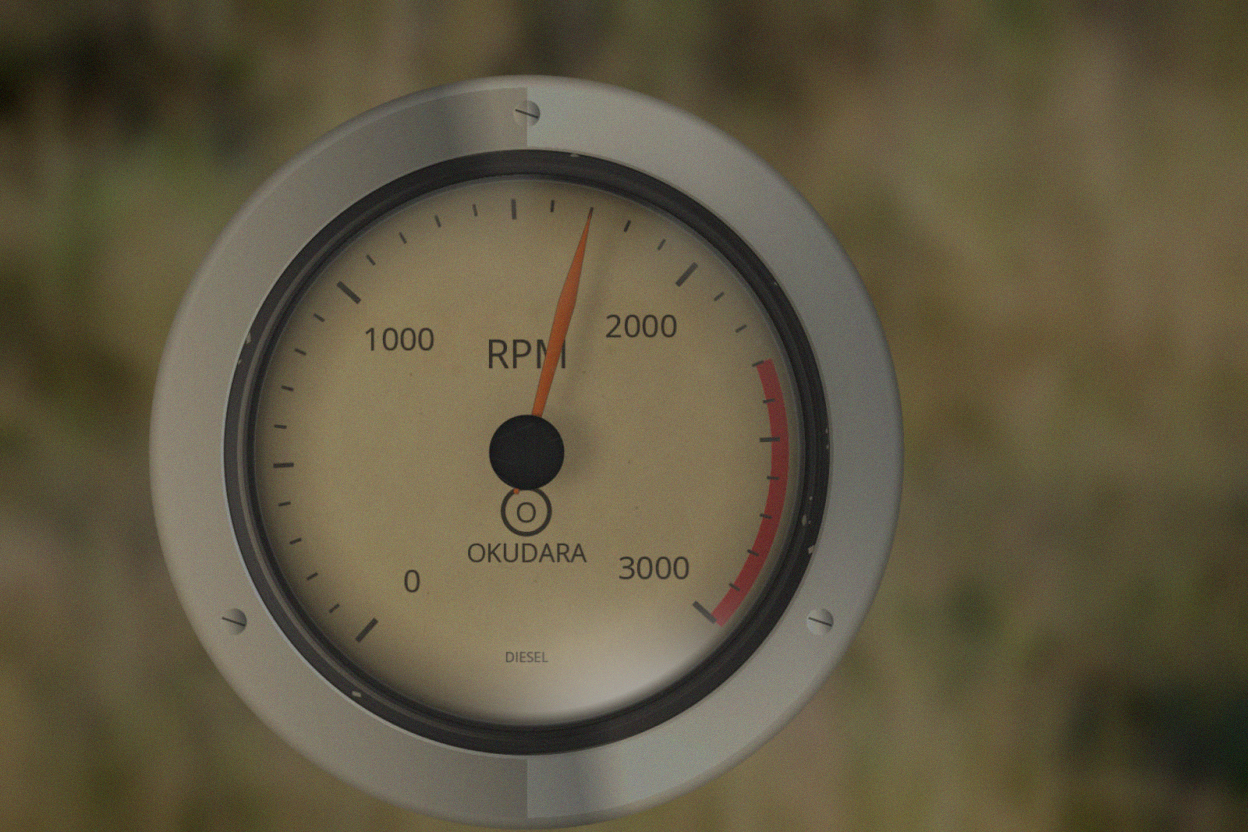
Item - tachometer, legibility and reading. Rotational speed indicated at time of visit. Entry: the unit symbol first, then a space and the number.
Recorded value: rpm 1700
